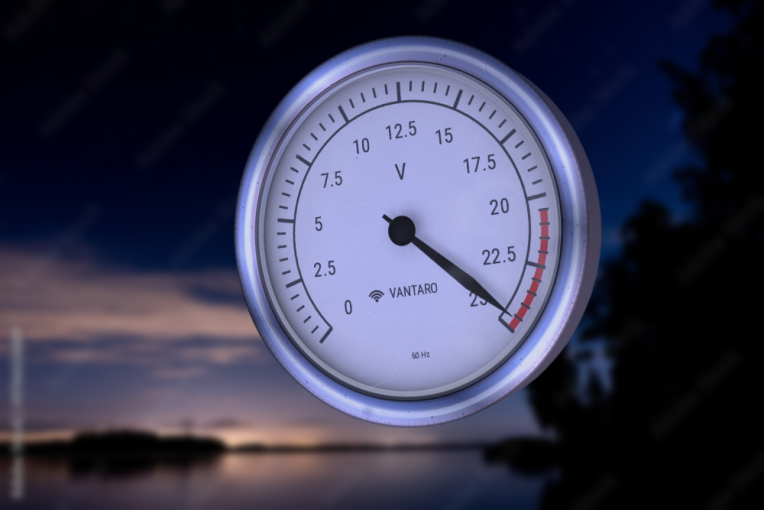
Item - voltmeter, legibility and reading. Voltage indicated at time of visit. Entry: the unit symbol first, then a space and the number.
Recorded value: V 24.5
